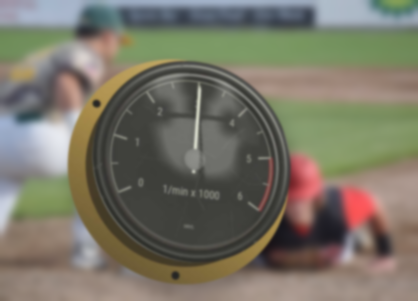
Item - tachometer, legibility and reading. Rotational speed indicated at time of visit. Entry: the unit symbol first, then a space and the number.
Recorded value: rpm 3000
